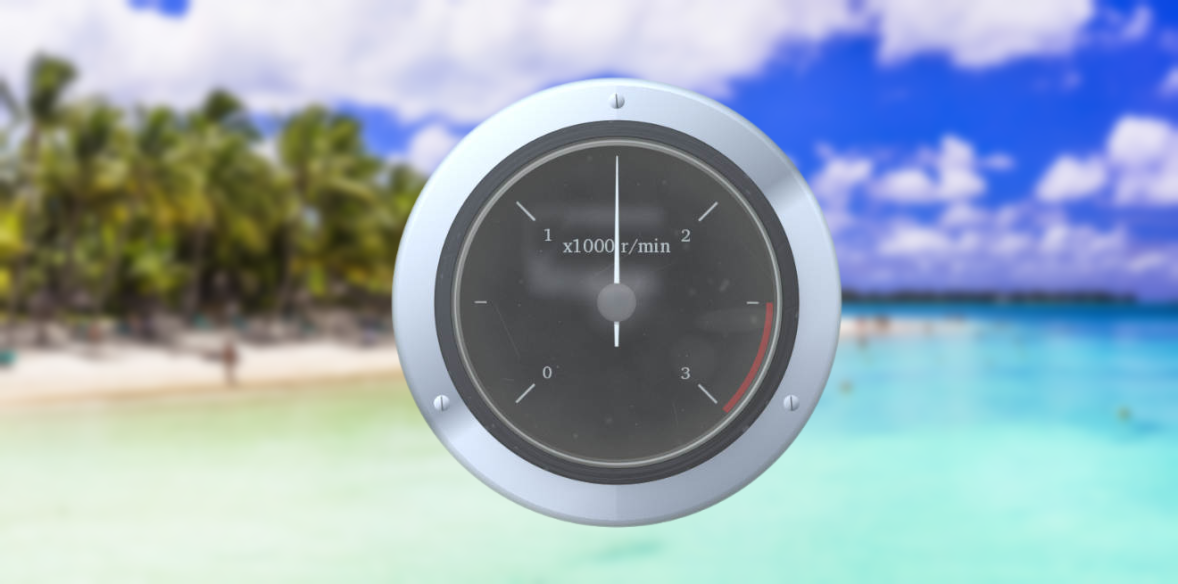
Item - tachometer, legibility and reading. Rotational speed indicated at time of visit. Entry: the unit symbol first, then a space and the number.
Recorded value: rpm 1500
